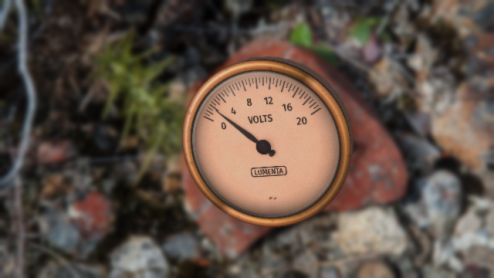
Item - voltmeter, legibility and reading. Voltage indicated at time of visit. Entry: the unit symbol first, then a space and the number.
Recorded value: V 2
